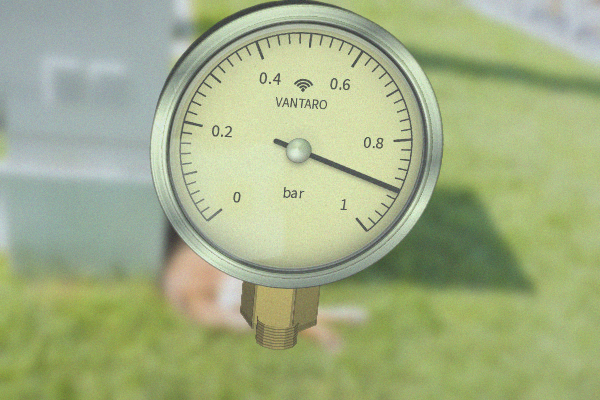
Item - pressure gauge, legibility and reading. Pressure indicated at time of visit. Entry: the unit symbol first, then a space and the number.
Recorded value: bar 0.9
